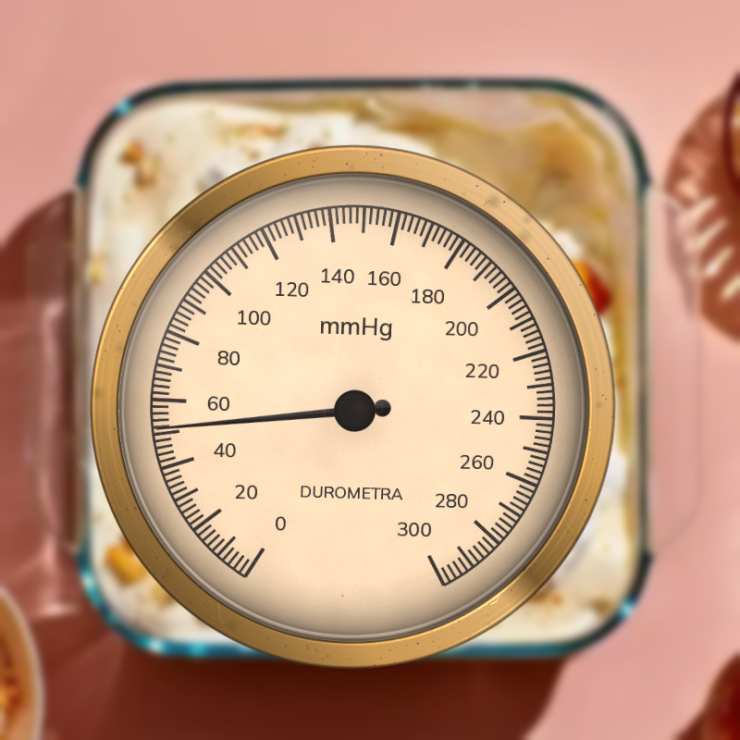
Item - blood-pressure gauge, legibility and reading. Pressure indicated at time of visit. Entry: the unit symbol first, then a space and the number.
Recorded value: mmHg 52
